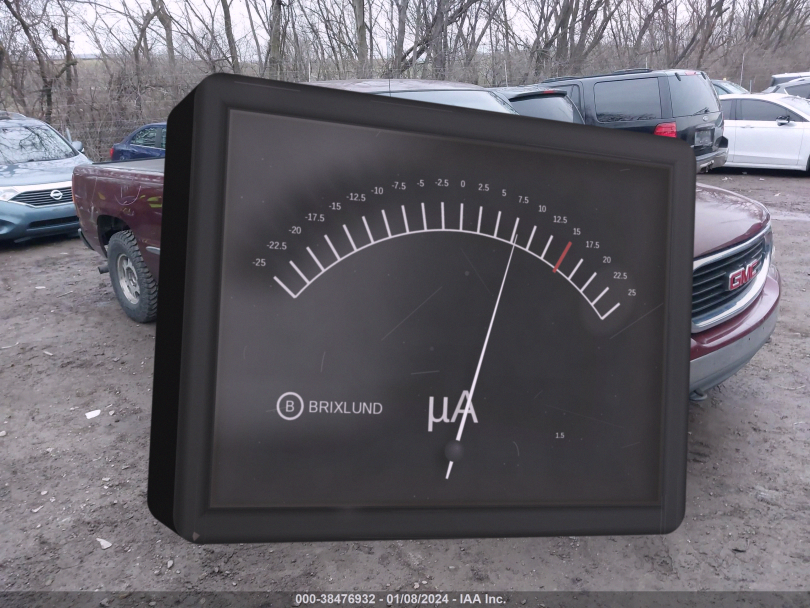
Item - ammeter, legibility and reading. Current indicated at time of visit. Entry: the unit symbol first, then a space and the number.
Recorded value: µA 7.5
